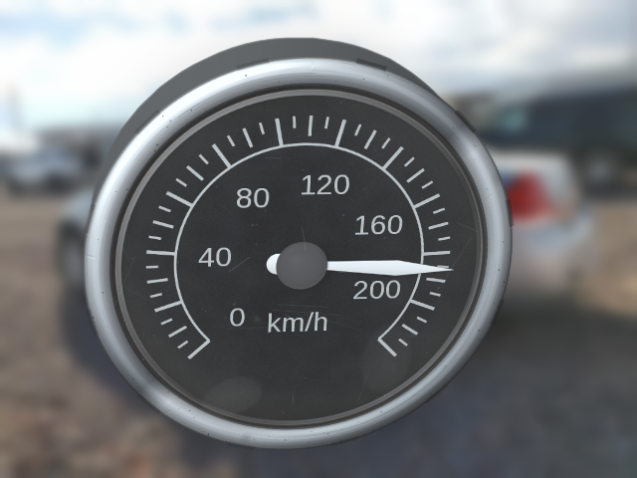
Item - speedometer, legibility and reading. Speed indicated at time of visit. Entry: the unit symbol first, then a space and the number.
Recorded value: km/h 185
